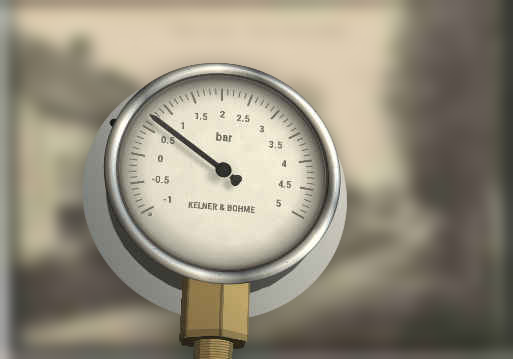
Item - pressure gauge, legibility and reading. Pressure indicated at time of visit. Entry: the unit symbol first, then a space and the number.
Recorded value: bar 0.7
